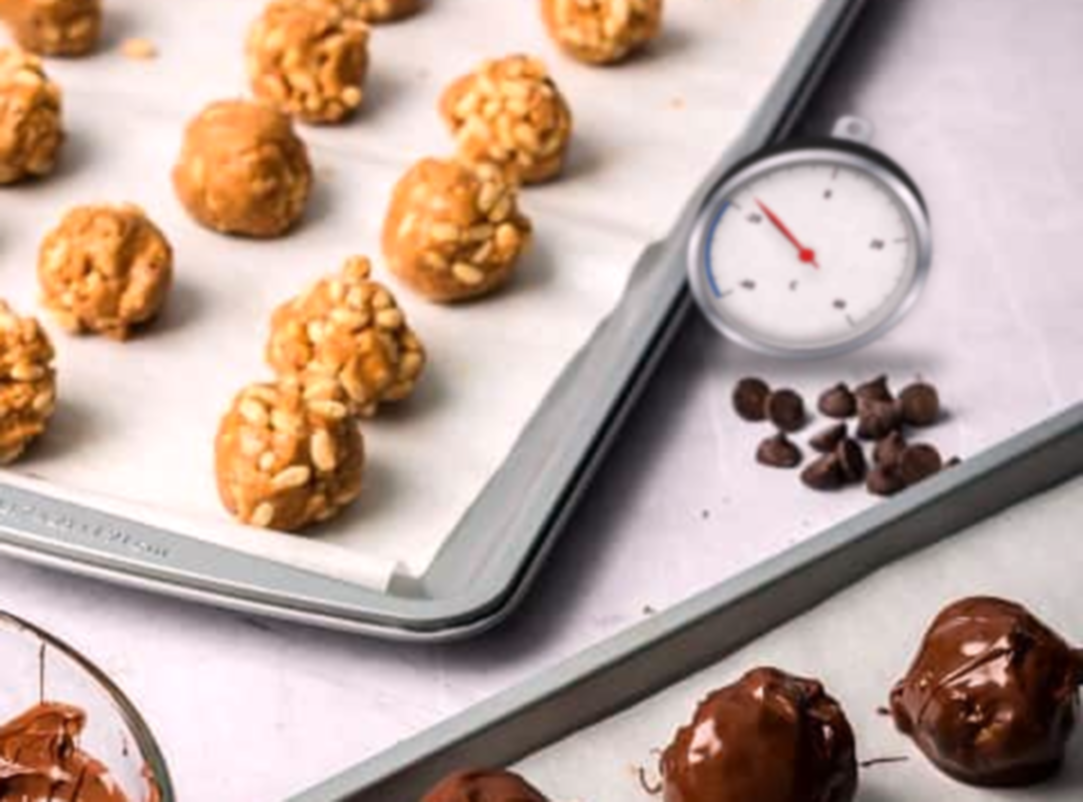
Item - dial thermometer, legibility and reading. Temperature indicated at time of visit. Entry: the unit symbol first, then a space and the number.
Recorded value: °C -16
